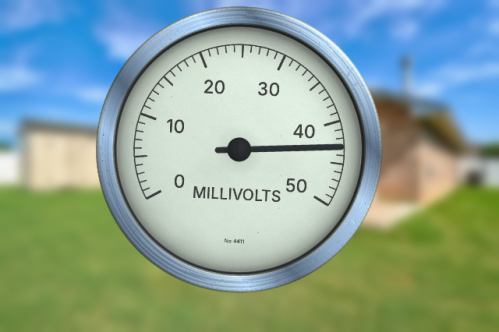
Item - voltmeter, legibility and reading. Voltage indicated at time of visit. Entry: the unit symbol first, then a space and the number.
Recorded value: mV 43
